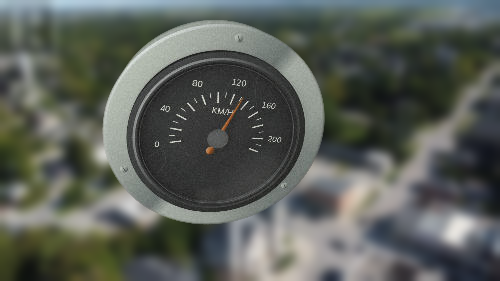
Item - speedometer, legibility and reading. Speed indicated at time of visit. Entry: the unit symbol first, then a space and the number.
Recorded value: km/h 130
